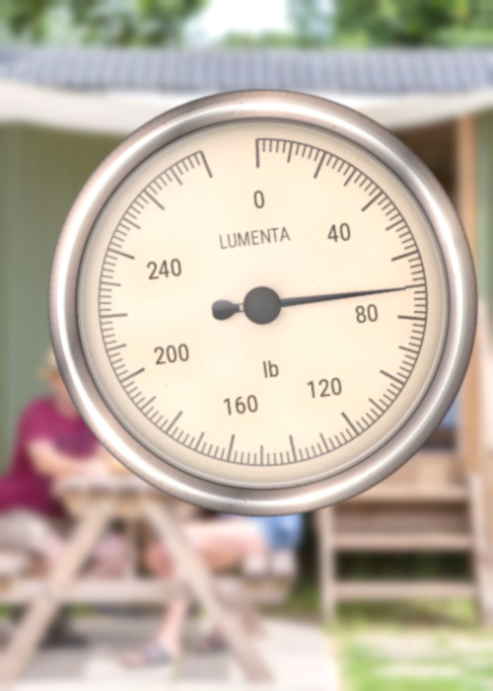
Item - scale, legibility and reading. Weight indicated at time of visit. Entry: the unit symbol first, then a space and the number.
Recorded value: lb 70
